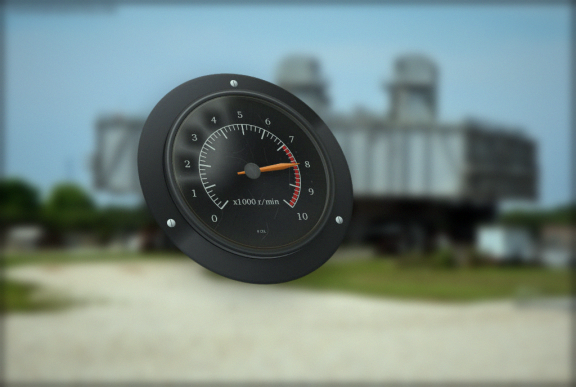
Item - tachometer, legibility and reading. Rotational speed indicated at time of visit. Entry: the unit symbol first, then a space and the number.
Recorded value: rpm 8000
